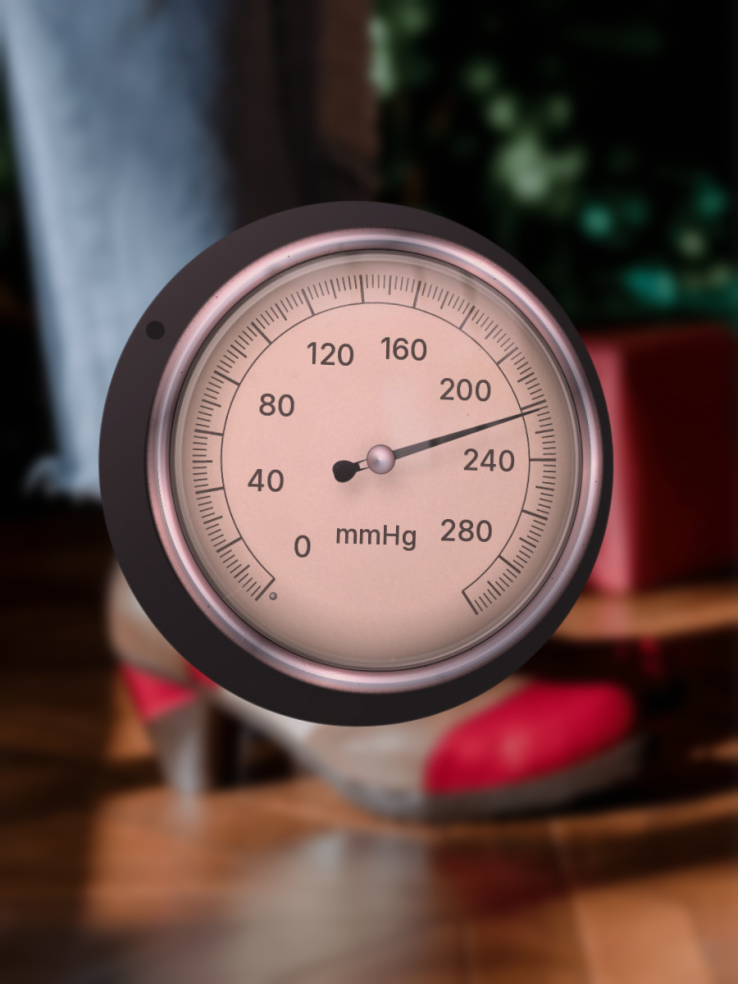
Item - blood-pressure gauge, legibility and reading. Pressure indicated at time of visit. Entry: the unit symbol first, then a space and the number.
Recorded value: mmHg 222
